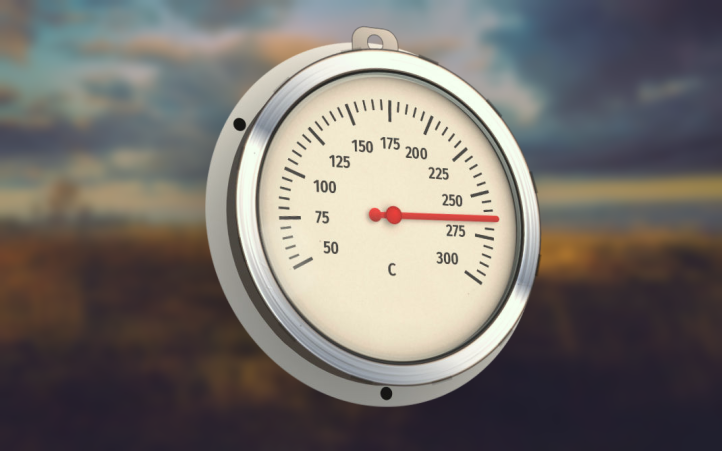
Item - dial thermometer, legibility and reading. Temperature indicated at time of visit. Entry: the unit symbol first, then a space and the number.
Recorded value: °C 265
